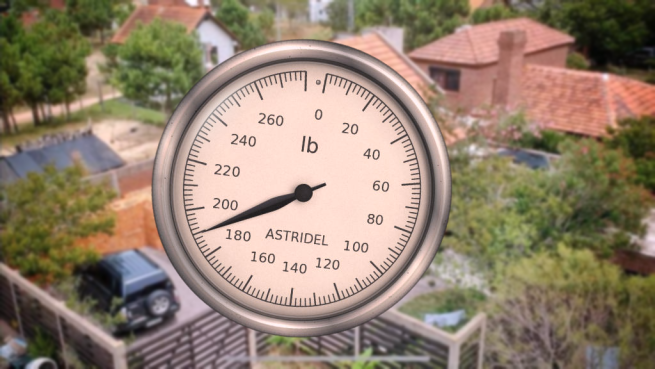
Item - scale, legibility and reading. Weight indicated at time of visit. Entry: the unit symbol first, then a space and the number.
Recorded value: lb 190
